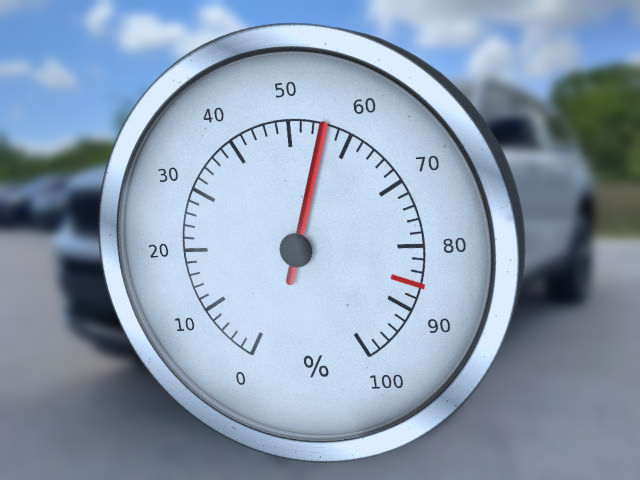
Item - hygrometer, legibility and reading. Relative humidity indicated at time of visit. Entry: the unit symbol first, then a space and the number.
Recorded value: % 56
